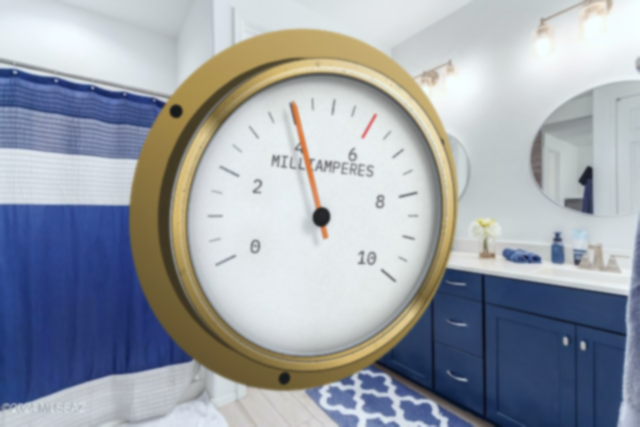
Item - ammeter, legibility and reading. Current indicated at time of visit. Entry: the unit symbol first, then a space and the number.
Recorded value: mA 4
